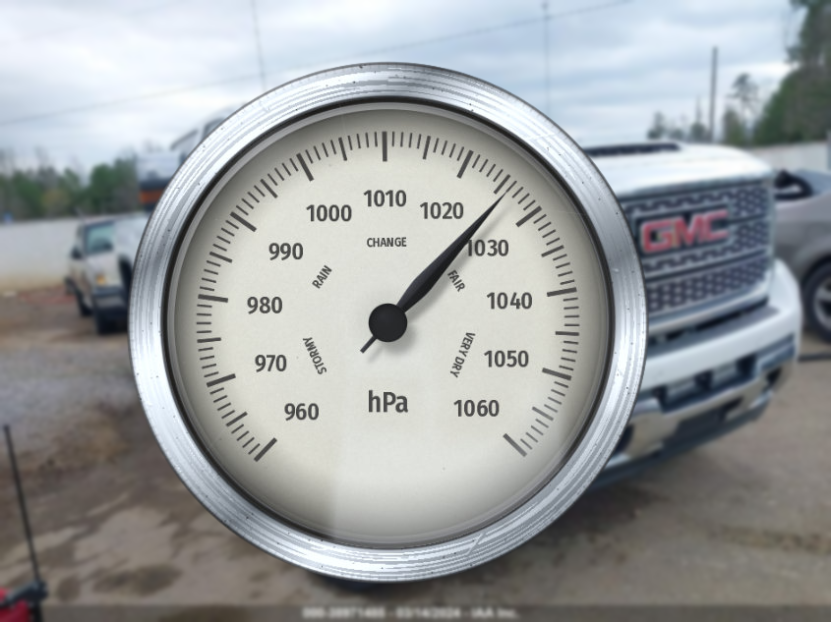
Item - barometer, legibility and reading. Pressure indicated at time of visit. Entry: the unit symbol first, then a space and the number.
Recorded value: hPa 1026
